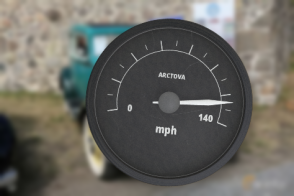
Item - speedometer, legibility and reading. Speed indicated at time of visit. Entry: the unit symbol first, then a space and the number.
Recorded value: mph 125
